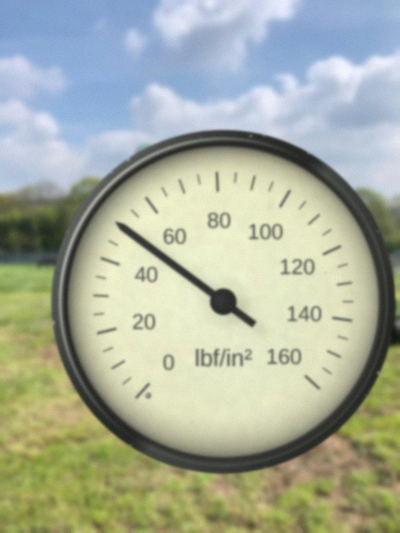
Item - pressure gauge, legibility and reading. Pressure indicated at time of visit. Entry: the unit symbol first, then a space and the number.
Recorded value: psi 50
